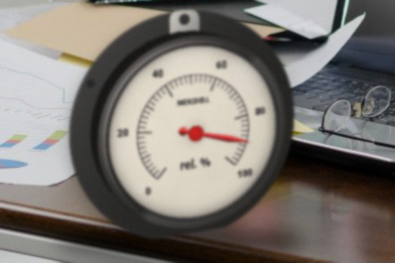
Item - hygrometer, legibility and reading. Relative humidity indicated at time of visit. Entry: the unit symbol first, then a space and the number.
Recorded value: % 90
